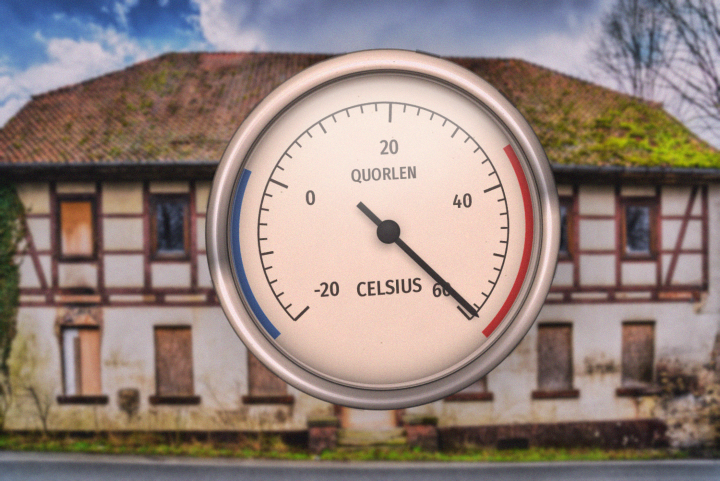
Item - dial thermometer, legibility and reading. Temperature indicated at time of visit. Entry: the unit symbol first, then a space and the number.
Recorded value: °C 59
